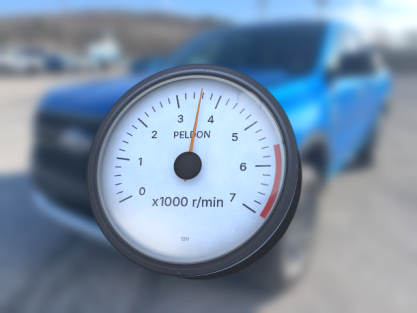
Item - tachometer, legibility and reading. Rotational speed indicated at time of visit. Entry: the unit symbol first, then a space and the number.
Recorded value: rpm 3600
